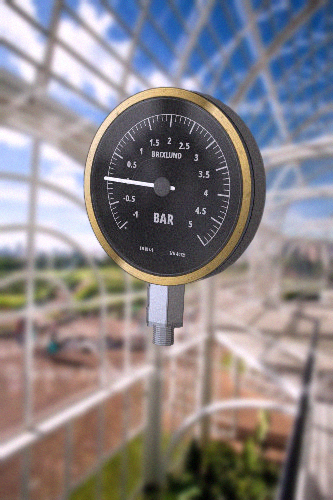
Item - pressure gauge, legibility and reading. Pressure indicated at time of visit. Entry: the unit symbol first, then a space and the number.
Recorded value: bar 0
